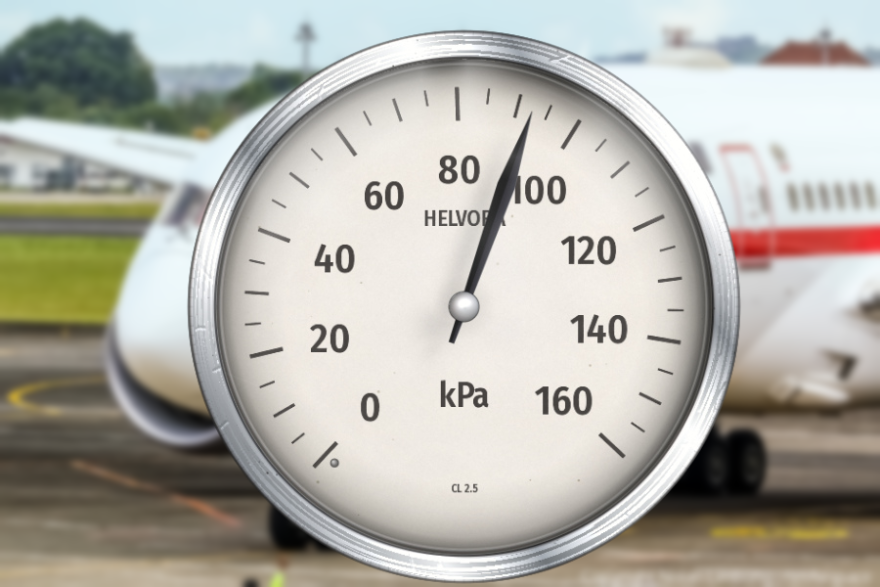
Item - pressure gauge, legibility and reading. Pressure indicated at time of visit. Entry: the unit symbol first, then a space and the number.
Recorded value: kPa 92.5
